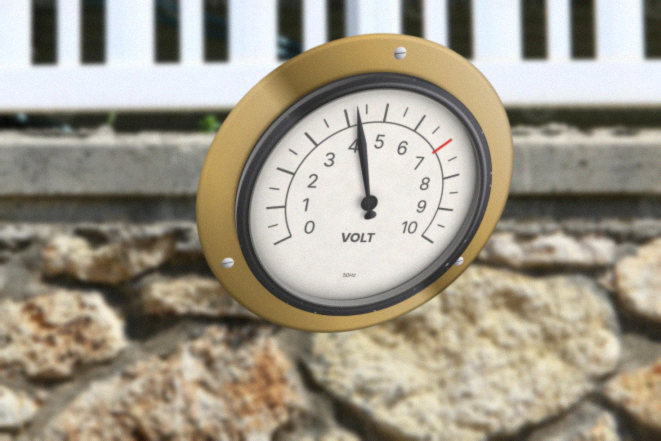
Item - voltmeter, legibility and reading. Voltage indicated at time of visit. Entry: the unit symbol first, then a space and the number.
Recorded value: V 4.25
